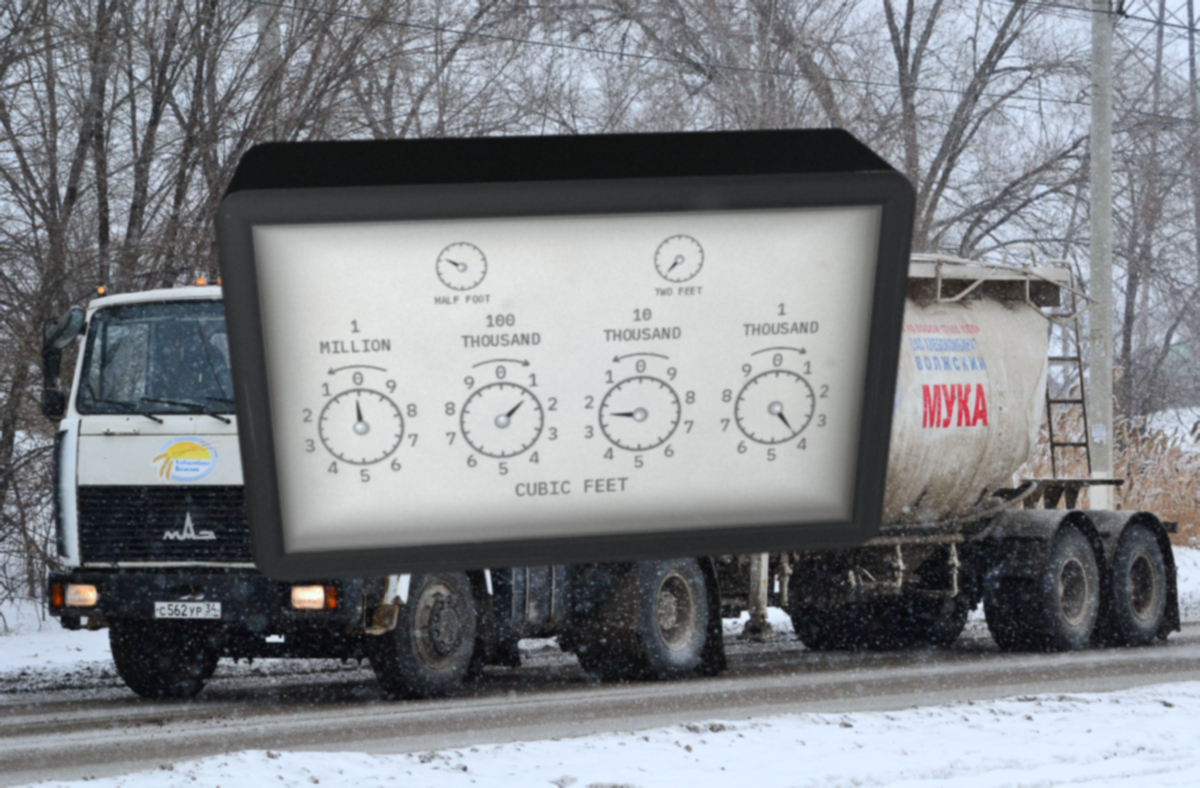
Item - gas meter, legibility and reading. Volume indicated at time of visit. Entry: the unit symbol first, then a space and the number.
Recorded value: ft³ 12400
